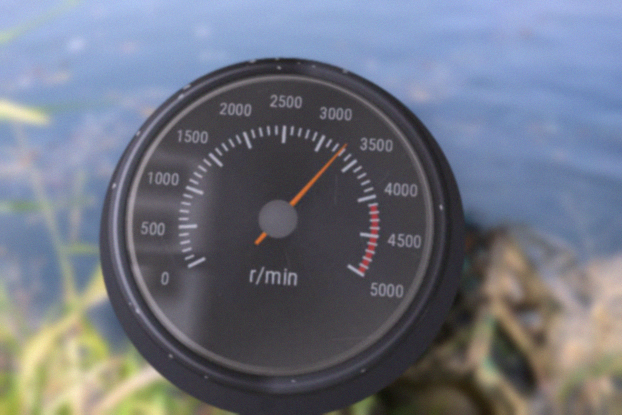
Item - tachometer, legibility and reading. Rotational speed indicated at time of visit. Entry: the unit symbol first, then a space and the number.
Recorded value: rpm 3300
